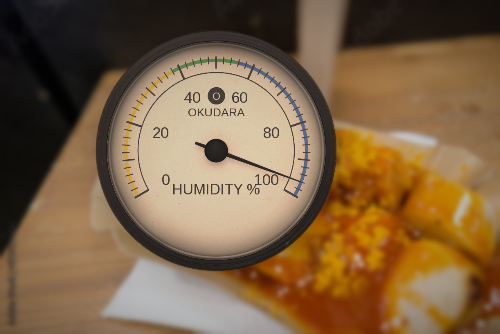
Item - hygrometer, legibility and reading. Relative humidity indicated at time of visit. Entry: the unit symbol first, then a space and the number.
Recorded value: % 96
